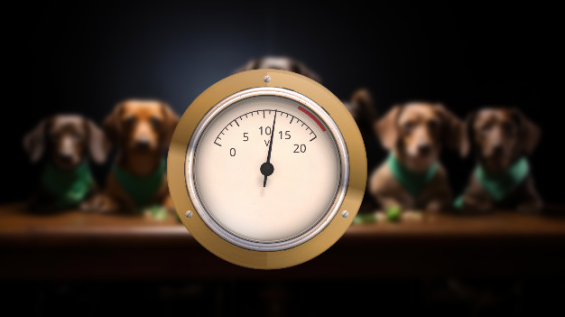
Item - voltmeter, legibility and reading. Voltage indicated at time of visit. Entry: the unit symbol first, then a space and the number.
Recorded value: V 12
